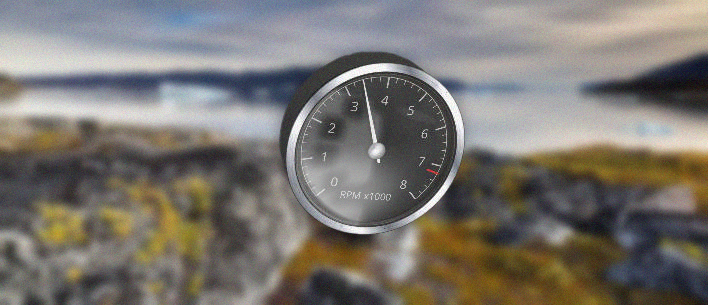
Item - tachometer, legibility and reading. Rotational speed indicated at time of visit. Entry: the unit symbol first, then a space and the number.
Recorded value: rpm 3400
